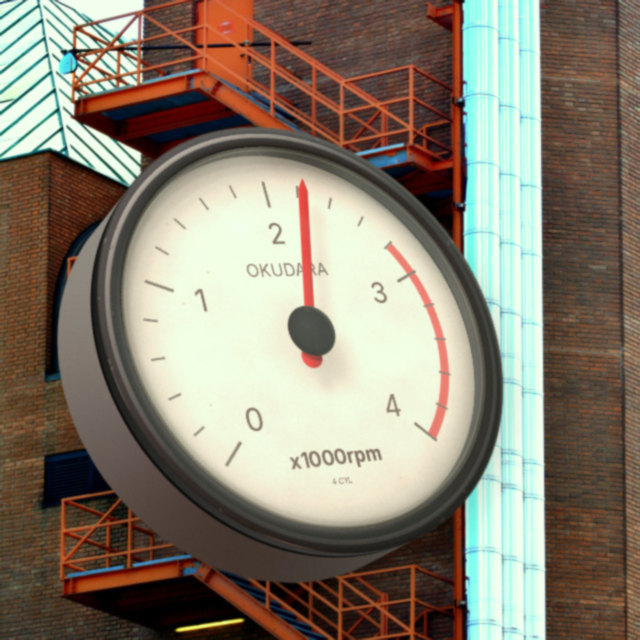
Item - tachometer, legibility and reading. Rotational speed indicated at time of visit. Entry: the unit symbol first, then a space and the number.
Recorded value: rpm 2200
